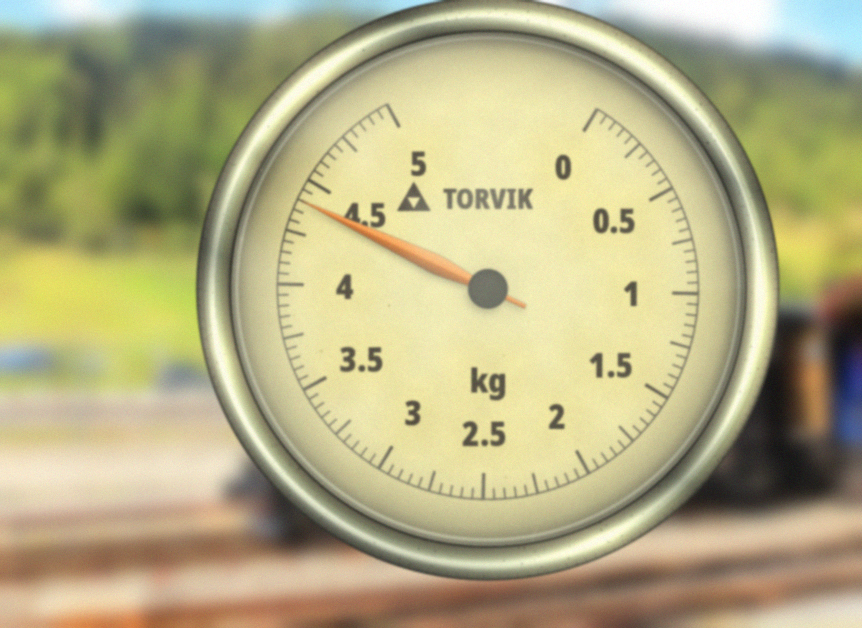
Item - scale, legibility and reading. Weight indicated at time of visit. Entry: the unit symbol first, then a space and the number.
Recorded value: kg 4.4
